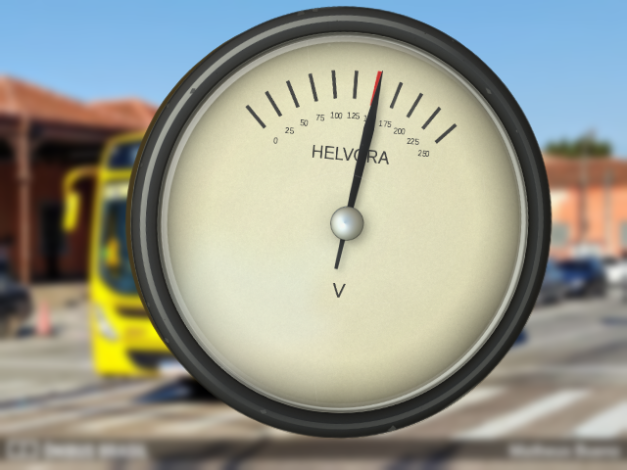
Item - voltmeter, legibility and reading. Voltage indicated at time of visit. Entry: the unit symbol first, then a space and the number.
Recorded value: V 150
